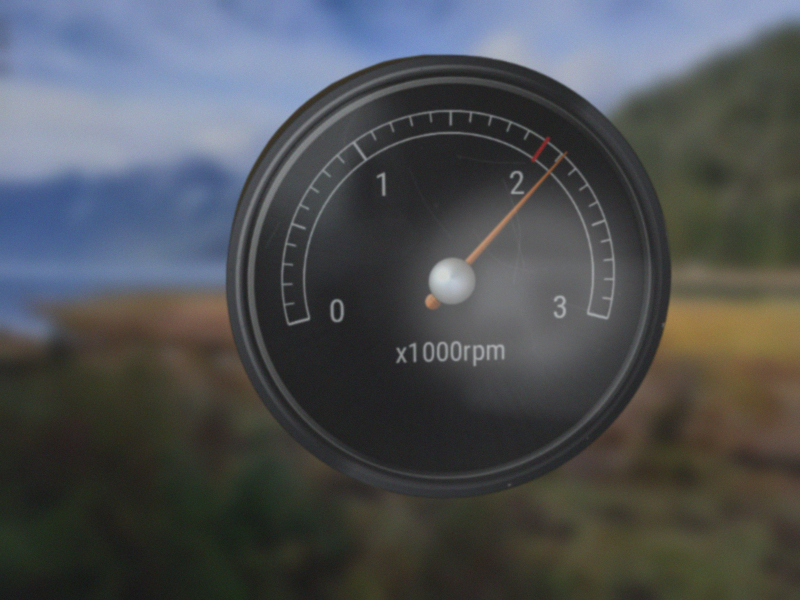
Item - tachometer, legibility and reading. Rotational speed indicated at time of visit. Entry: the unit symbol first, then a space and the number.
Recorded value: rpm 2100
